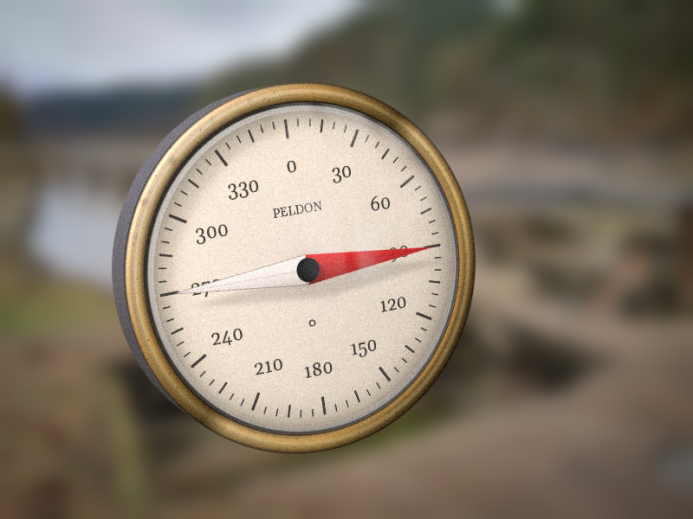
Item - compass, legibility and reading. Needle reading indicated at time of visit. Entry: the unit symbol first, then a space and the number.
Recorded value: ° 90
